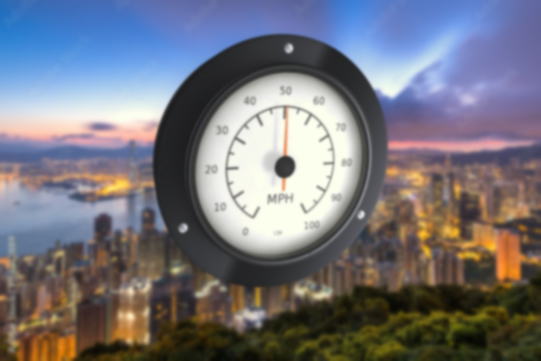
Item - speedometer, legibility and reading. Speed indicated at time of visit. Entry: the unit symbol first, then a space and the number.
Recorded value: mph 50
